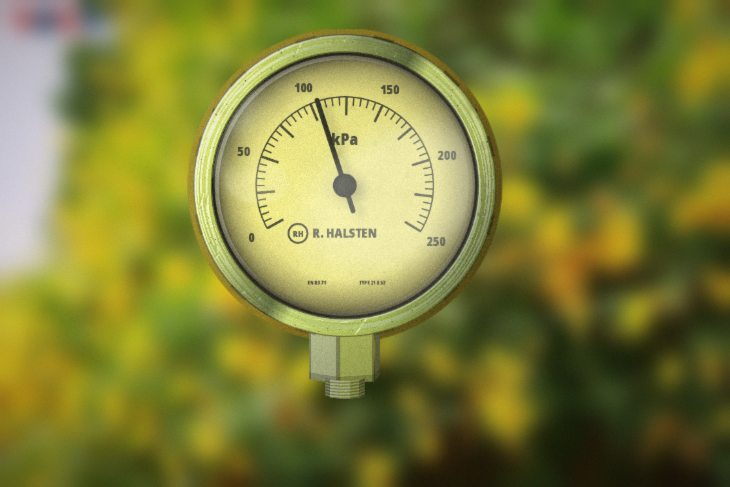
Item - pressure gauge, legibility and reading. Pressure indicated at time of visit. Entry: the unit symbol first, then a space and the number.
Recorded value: kPa 105
